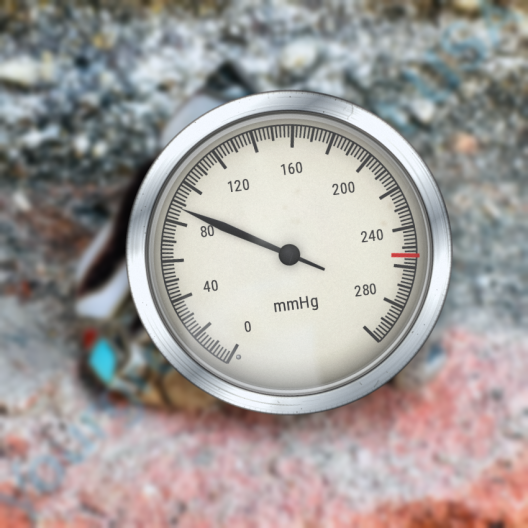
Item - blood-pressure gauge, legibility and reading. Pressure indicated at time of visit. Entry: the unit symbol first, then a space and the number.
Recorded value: mmHg 88
